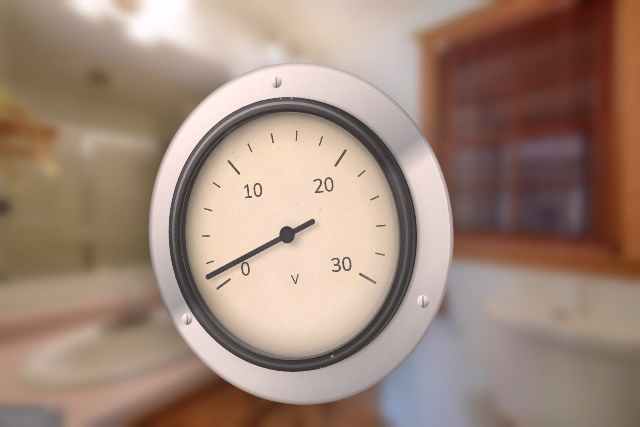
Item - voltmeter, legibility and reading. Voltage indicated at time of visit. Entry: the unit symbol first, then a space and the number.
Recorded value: V 1
